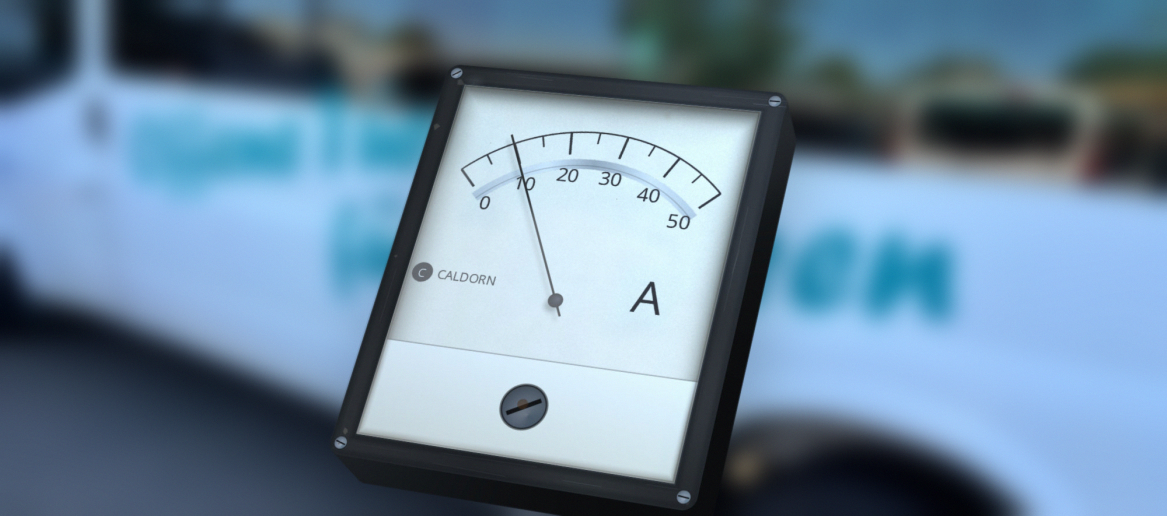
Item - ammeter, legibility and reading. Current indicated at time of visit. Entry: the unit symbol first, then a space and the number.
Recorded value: A 10
